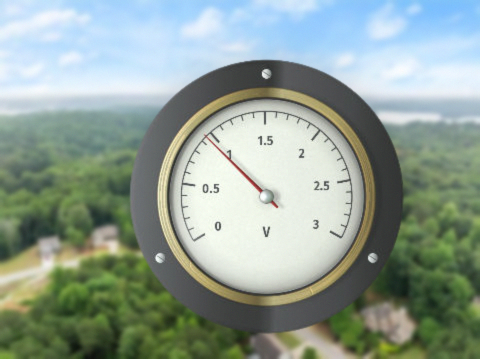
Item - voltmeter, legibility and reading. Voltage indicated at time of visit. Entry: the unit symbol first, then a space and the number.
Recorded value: V 0.95
